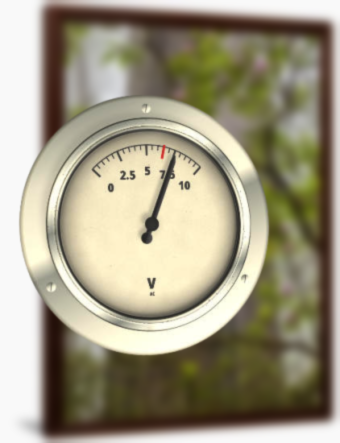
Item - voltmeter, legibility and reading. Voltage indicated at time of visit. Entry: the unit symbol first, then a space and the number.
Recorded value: V 7.5
